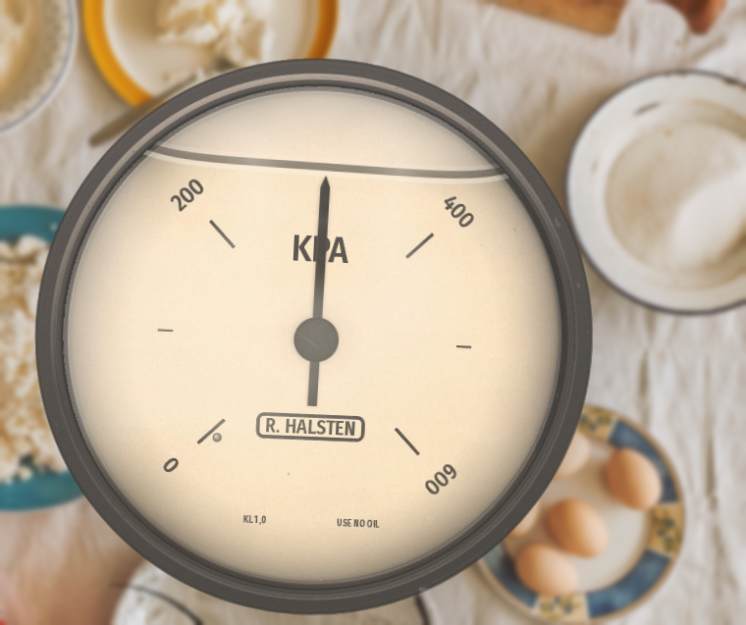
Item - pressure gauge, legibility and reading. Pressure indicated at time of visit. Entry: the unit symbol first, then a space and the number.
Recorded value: kPa 300
